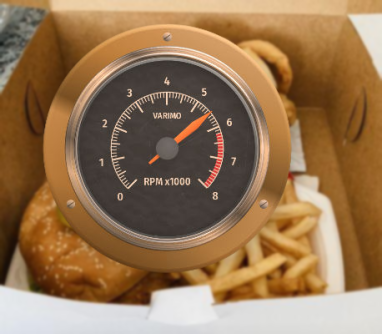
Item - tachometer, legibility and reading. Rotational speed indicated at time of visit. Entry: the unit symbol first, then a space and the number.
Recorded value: rpm 5500
